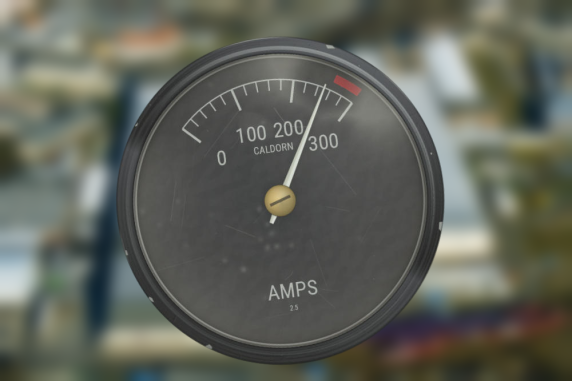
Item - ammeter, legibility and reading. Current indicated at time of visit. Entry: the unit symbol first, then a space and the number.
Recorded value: A 250
